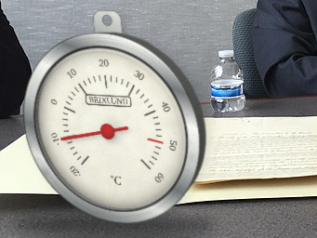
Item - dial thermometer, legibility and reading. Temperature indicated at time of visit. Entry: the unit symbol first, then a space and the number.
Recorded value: °C -10
